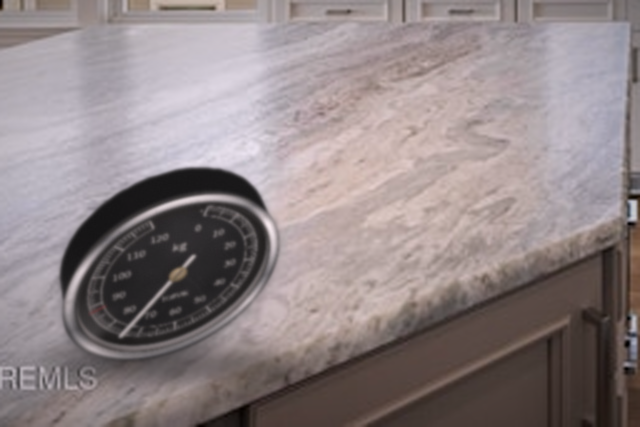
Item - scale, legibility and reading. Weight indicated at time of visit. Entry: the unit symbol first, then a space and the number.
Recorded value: kg 75
